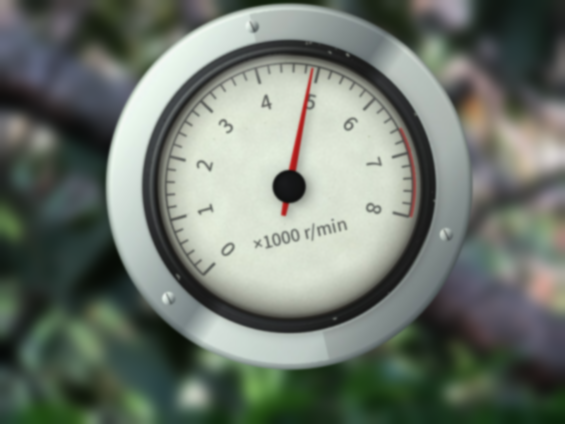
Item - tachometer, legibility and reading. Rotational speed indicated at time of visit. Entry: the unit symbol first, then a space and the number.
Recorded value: rpm 4900
